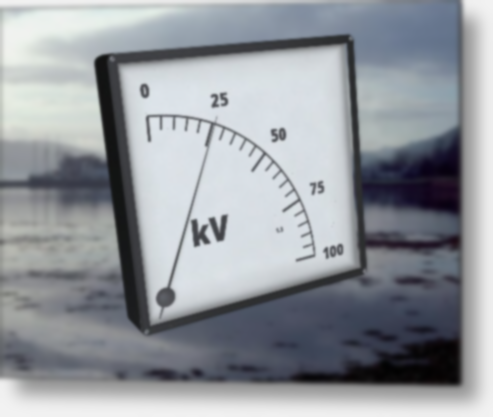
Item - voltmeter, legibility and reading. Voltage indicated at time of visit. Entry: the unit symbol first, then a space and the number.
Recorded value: kV 25
